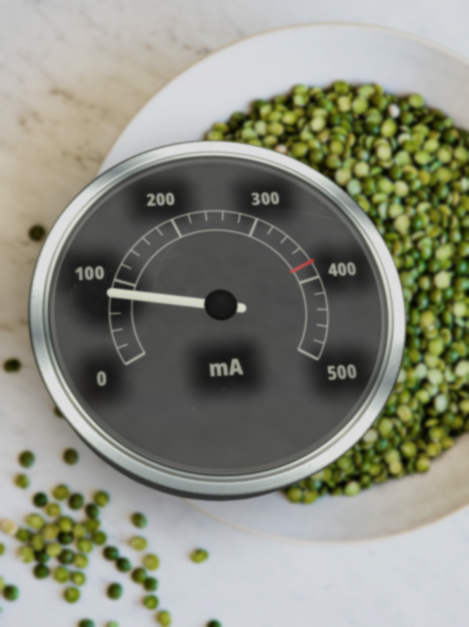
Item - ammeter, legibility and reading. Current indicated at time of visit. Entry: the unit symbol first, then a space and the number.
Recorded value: mA 80
